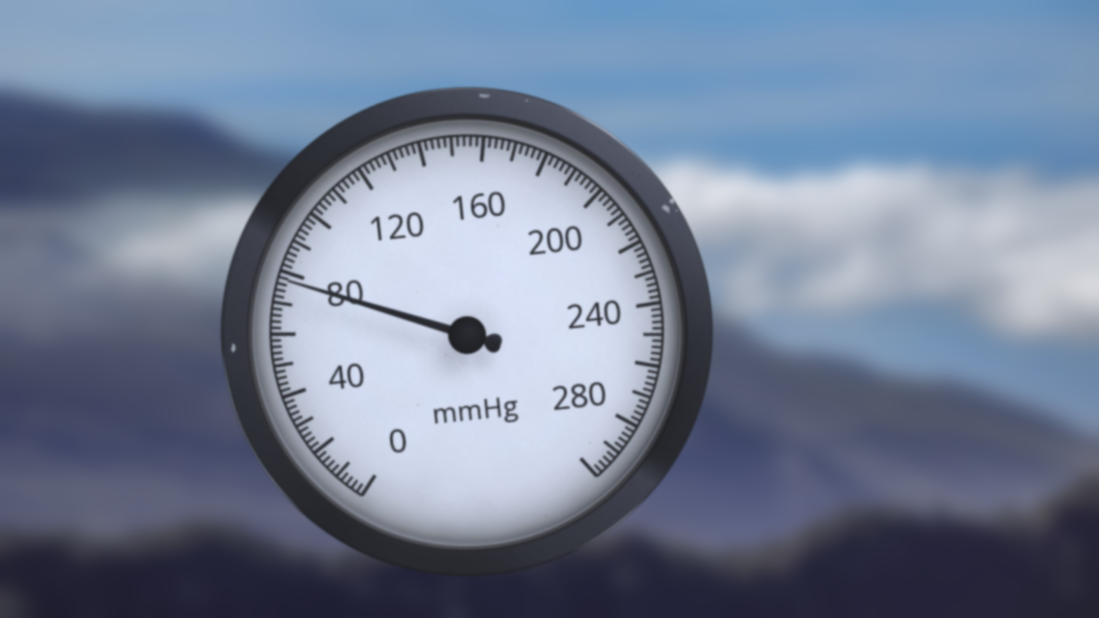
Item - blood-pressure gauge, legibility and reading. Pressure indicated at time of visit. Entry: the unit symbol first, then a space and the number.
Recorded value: mmHg 78
